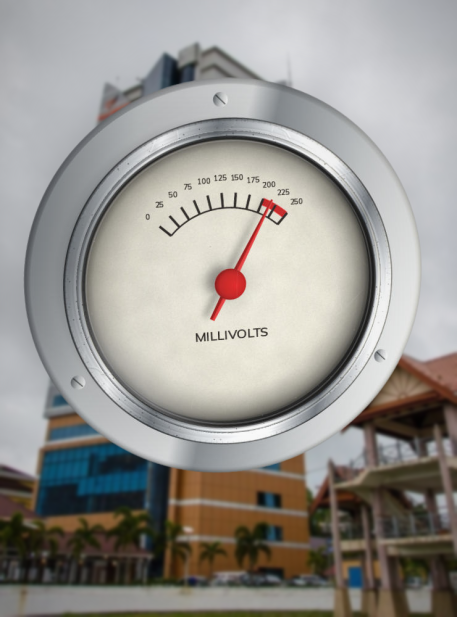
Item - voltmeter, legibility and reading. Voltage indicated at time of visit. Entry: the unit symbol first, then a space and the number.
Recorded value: mV 212.5
